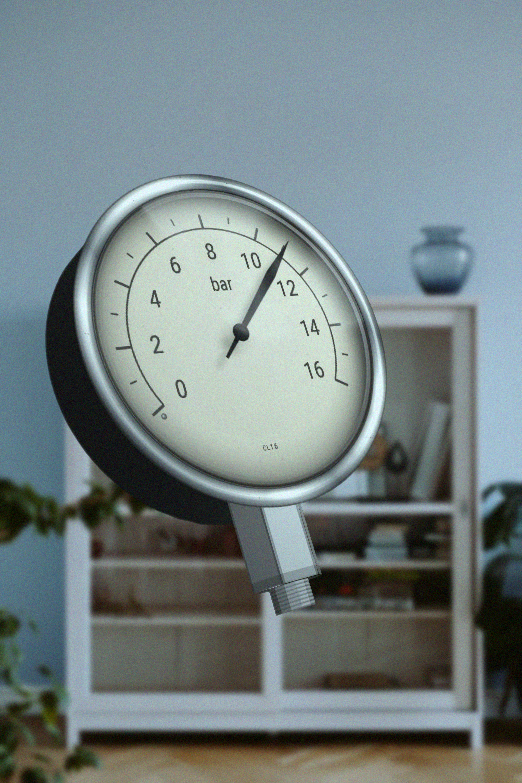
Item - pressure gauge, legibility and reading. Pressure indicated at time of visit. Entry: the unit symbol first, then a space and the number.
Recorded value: bar 11
